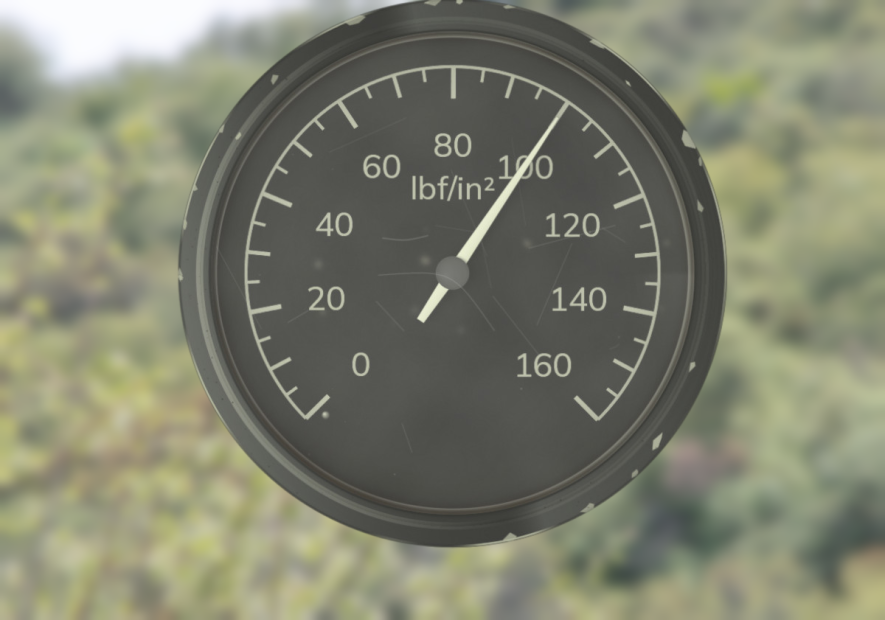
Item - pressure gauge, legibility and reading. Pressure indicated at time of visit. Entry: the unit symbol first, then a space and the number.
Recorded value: psi 100
